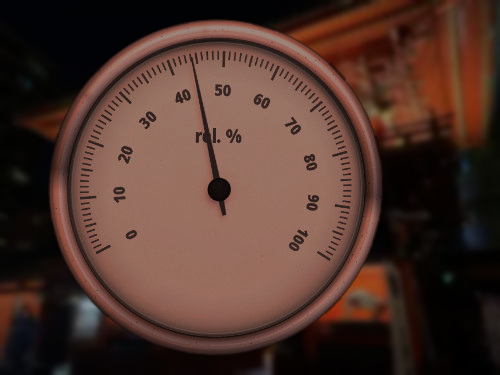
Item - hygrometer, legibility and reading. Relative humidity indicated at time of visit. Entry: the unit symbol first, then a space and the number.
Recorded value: % 44
